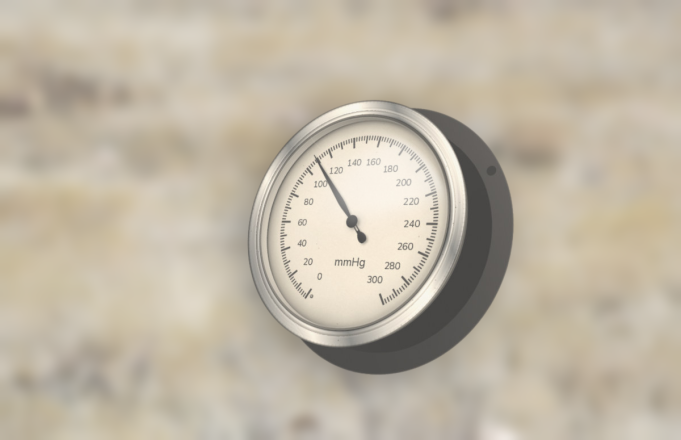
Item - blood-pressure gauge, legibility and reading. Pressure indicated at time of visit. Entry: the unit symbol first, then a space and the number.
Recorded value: mmHg 110
